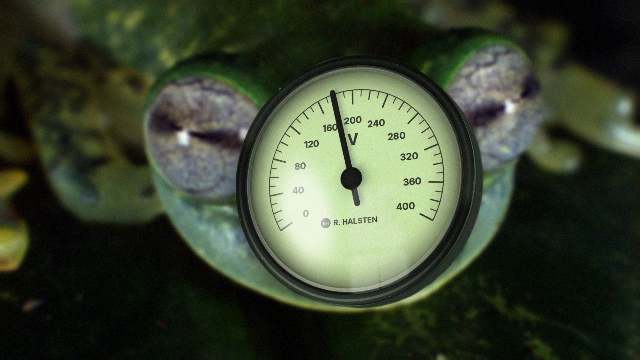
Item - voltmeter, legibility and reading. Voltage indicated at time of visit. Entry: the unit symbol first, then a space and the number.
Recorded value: V 180
